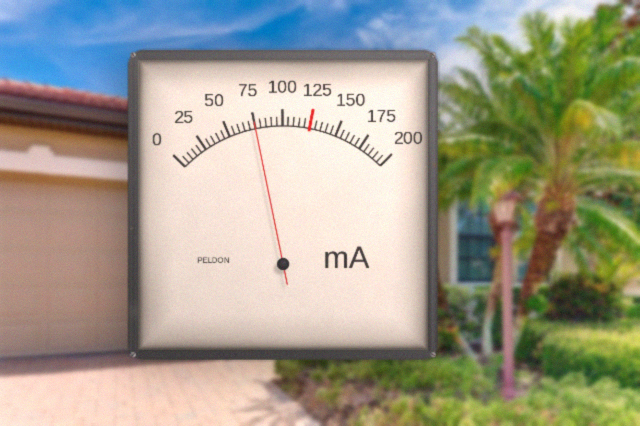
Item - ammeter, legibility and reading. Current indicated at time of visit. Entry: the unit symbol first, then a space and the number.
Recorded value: mA 75
